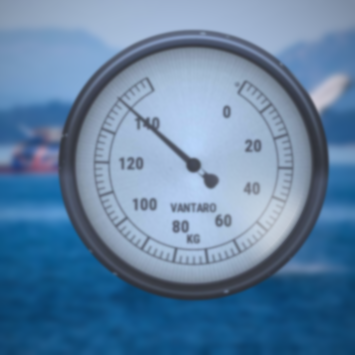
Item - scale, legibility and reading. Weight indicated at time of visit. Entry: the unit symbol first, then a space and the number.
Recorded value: kg 140
